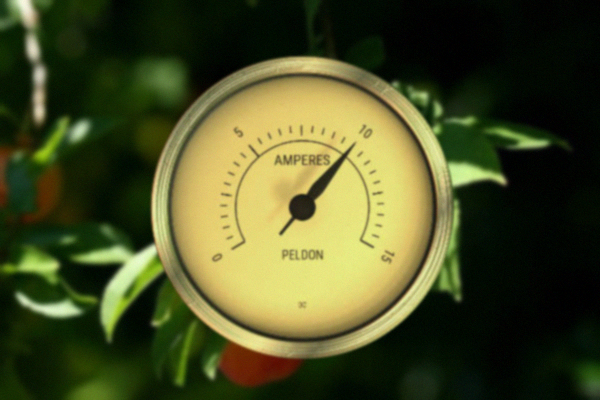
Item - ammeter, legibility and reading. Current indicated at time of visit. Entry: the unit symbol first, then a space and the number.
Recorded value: A 10
